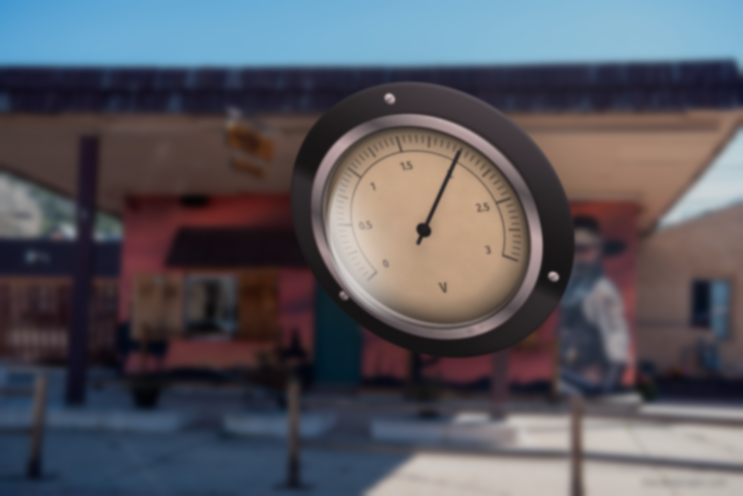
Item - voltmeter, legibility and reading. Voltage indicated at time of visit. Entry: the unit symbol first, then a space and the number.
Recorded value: V 2
